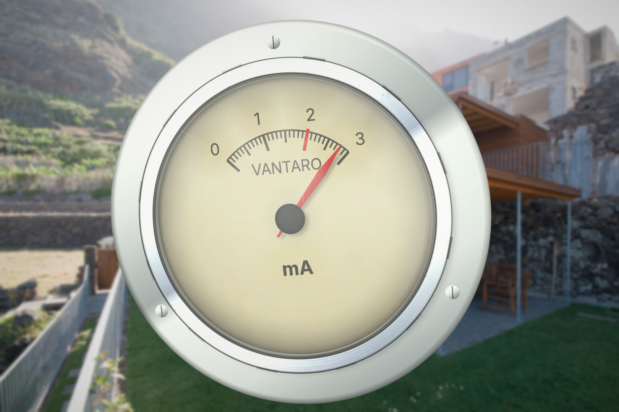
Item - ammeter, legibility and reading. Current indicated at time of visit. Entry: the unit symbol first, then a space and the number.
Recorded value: mA 2.8
